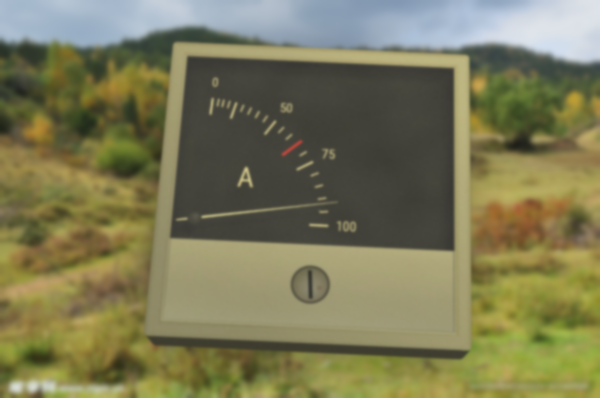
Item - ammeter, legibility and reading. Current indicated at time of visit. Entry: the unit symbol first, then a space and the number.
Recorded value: A 92.5
